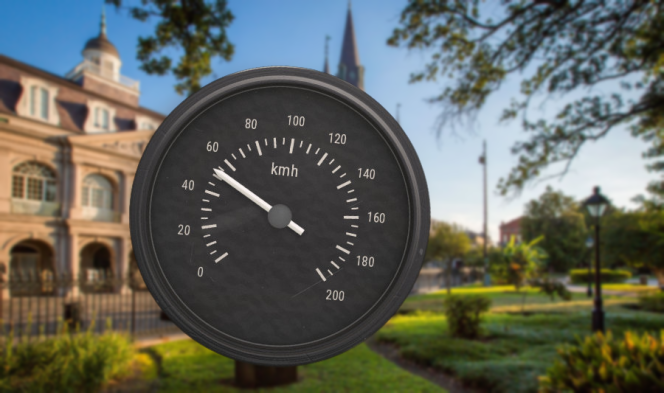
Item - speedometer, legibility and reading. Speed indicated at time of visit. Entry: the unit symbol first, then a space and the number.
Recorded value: km/h 52.5
